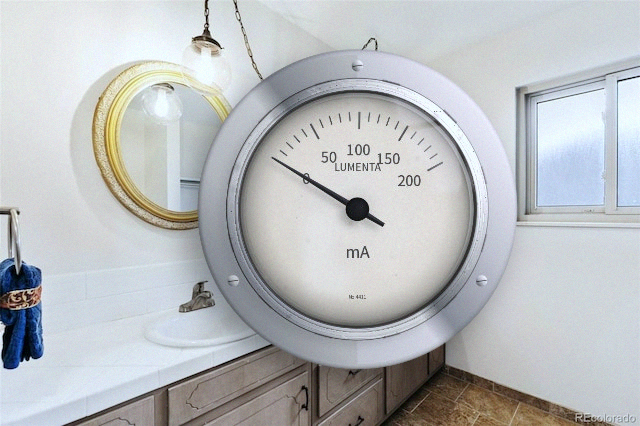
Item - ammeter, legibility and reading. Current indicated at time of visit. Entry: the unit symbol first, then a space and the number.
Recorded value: mA 0
